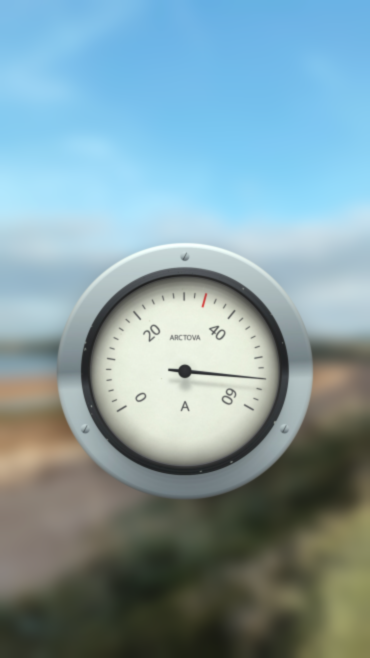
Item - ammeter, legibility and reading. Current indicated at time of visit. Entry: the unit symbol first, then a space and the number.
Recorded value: A 54
